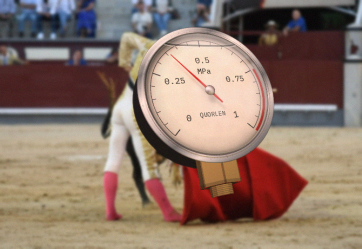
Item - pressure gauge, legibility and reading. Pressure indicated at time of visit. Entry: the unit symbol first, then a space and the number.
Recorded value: MPa 0.35
